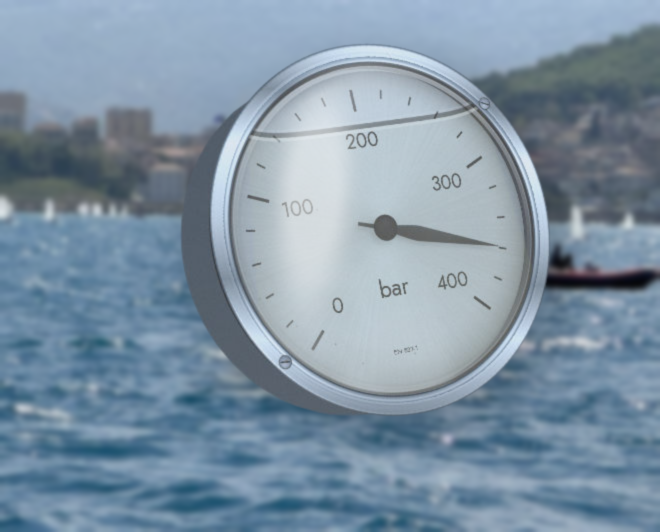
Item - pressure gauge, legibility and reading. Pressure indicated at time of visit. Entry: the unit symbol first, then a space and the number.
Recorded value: bar 360
